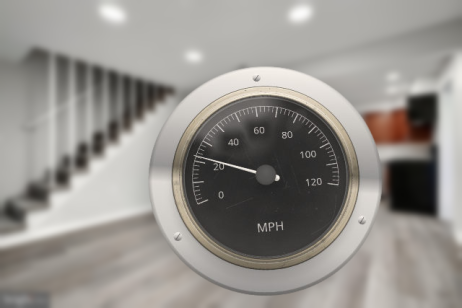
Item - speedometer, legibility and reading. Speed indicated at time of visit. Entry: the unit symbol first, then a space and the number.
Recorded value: mph 22
